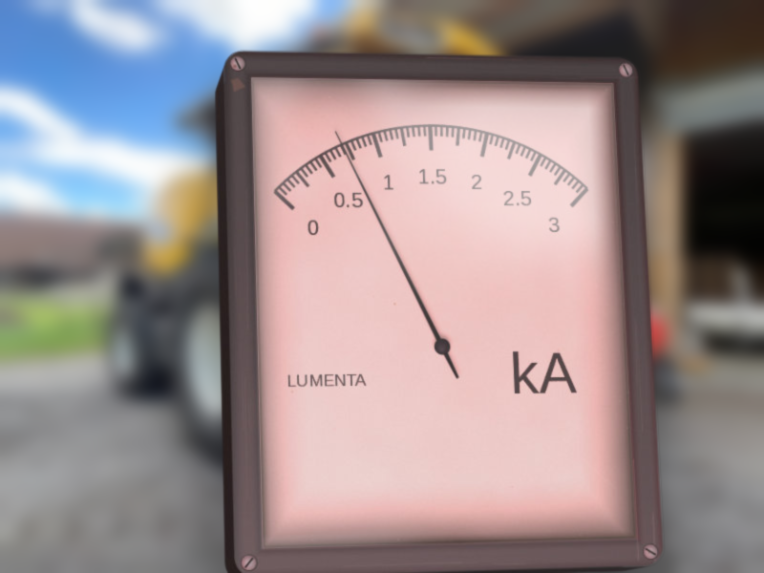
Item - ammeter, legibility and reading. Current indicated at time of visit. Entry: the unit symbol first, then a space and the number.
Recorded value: kA 0.7
